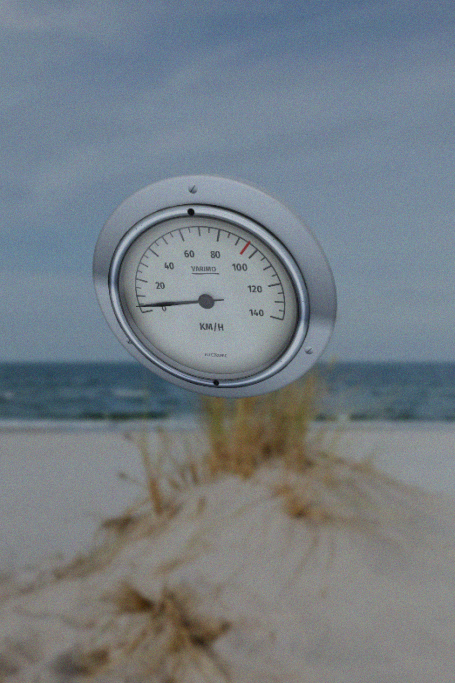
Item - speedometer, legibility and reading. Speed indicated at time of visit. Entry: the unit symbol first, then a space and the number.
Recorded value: km/h 5
